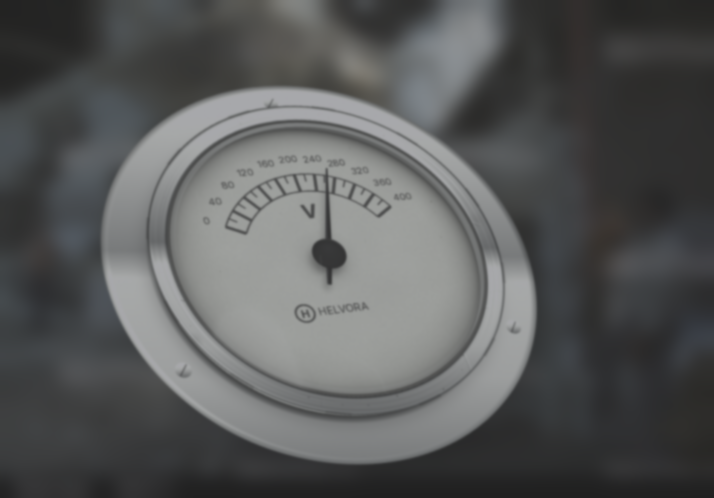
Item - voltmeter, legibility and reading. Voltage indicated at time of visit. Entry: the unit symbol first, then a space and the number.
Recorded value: V 260
